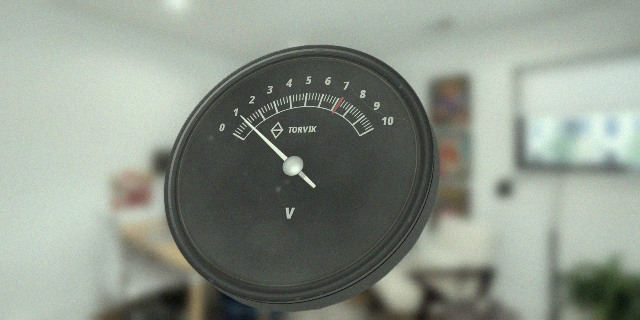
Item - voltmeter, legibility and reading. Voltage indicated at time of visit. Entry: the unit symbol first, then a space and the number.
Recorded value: V 1
